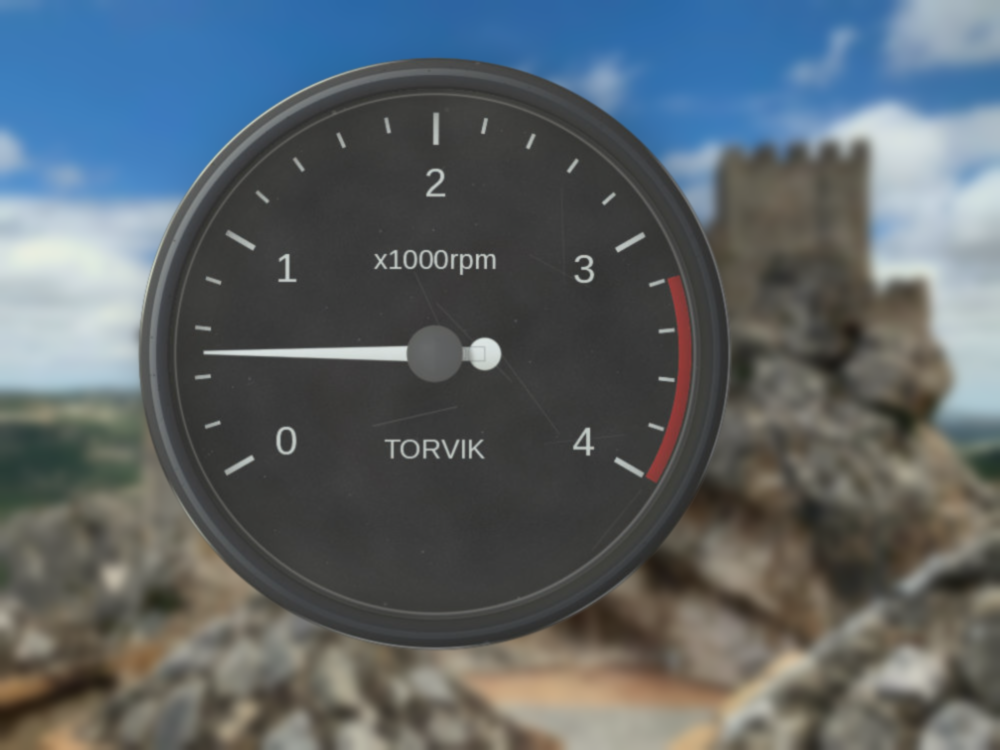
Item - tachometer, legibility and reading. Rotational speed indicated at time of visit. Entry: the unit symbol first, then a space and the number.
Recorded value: rpm 500
